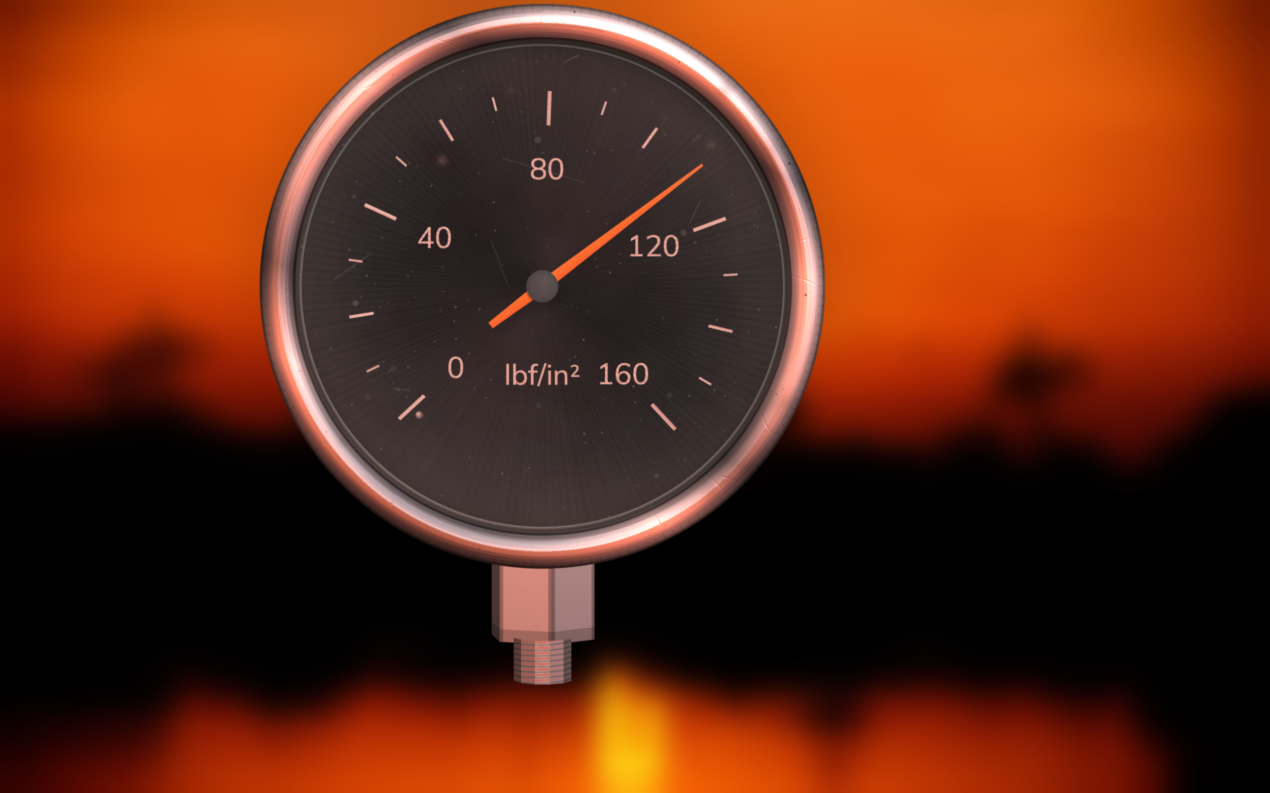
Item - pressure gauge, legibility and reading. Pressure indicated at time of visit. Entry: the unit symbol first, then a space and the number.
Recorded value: psi 110
